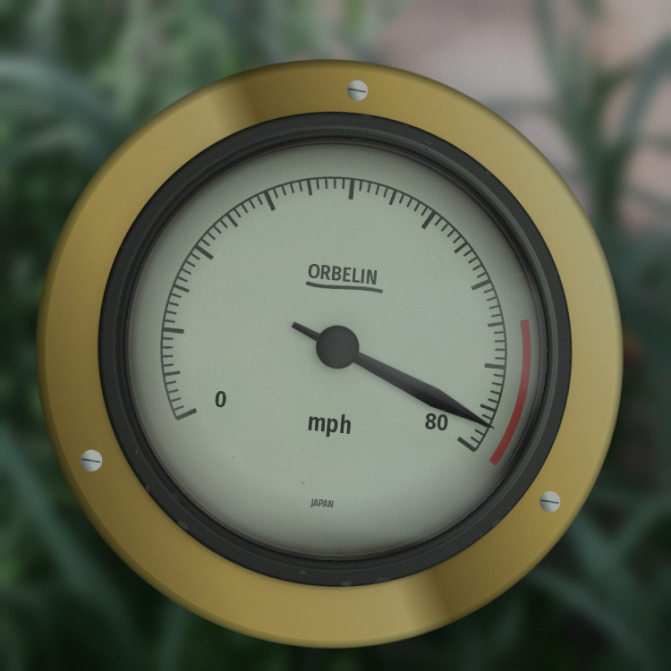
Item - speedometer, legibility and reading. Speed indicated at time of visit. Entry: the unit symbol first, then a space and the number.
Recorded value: mph 77
